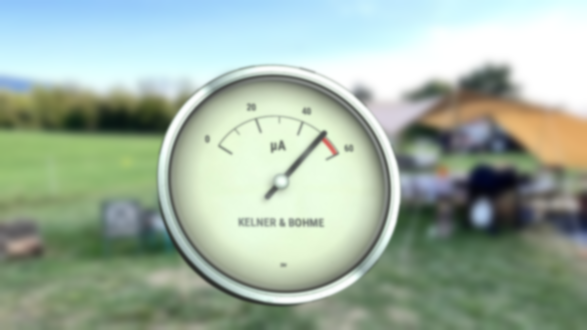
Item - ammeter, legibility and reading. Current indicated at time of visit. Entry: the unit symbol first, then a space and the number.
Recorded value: µA 50
